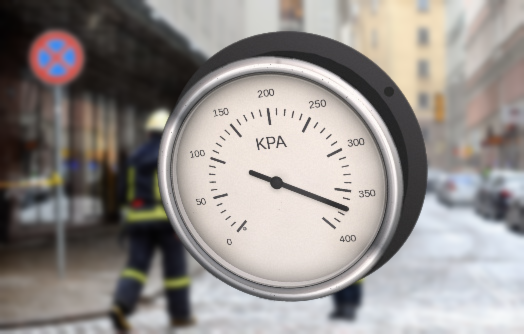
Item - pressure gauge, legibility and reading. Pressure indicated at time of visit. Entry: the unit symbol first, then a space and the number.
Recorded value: kPa 370
